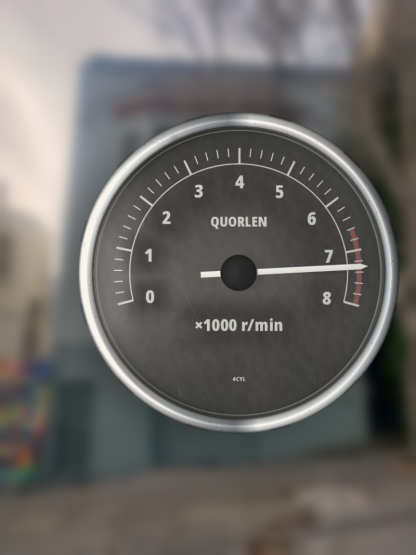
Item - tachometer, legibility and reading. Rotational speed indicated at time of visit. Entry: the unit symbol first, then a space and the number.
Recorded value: rpm 7300
